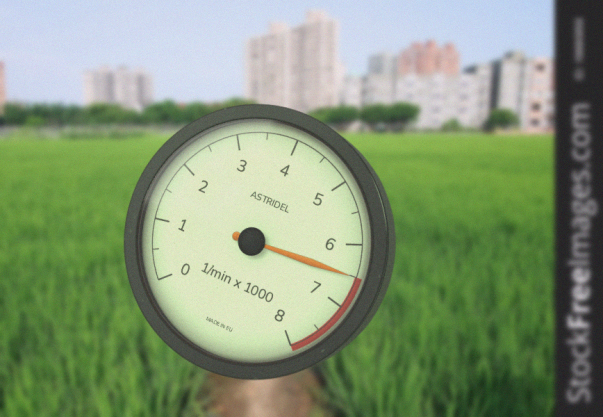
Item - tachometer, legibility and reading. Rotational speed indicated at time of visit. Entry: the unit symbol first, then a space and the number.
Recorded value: rpm 6500
